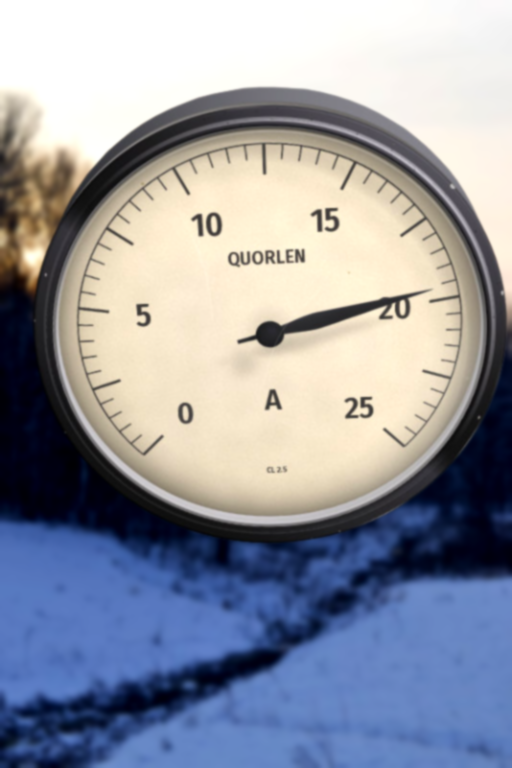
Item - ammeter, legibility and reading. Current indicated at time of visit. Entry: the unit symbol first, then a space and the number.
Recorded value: A 19.5
